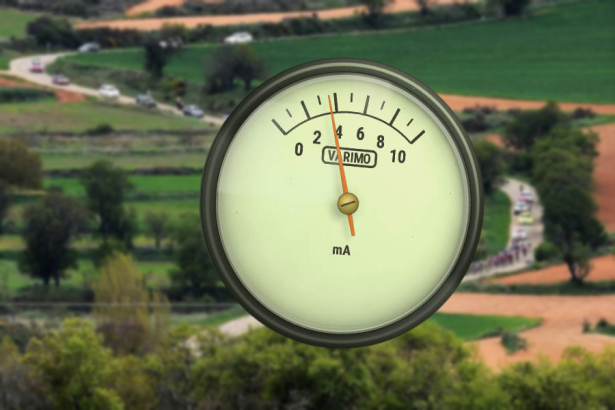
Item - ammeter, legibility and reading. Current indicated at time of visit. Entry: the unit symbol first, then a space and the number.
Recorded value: mA 3.5
